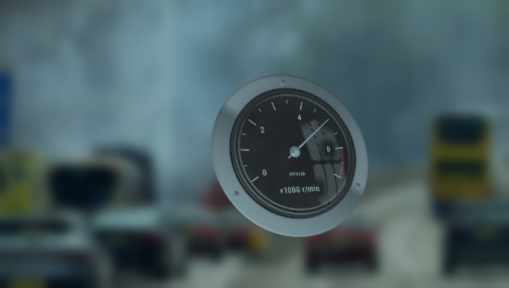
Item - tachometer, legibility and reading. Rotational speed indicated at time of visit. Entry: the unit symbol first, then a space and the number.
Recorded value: rpm 5000
